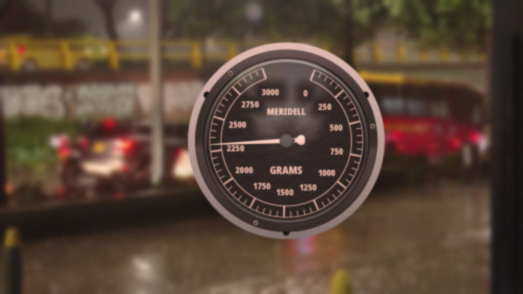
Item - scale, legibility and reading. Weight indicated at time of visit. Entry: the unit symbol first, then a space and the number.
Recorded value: g 2300
